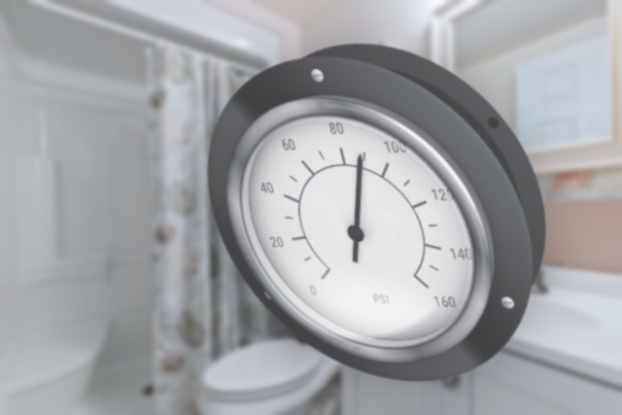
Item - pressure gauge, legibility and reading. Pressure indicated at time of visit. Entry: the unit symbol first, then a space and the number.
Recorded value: psi 90
